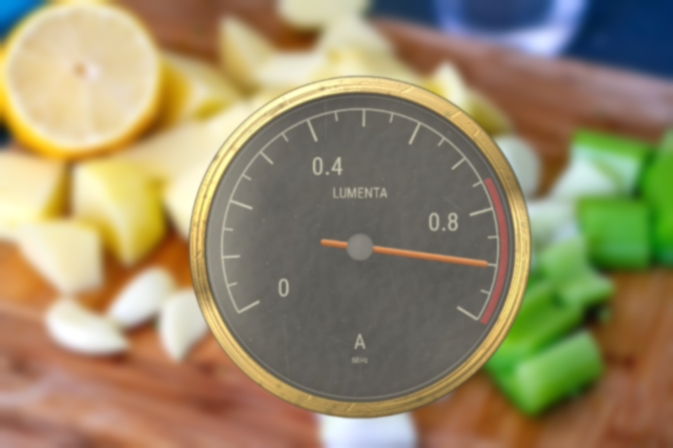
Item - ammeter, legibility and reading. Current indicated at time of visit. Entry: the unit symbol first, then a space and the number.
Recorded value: A 0.9
